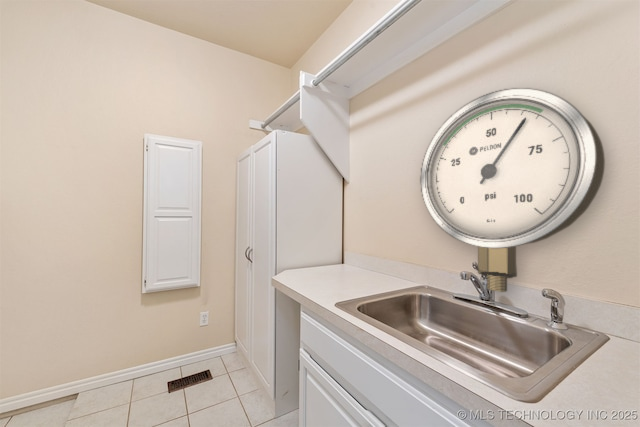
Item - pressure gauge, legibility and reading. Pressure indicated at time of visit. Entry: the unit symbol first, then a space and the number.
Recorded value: psi 62.5
